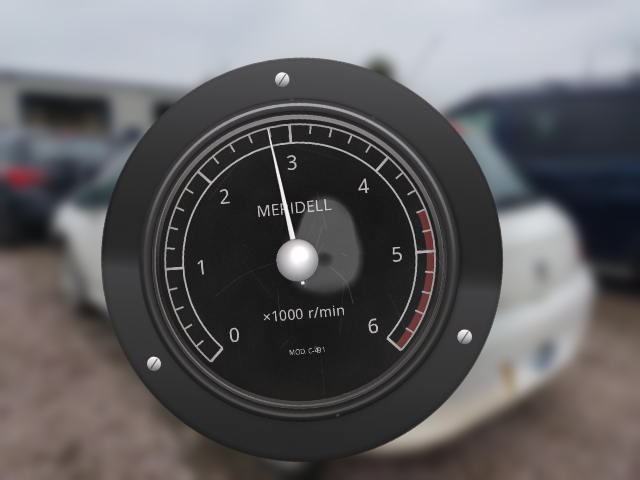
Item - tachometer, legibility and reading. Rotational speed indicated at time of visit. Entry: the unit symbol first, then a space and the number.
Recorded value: rpm 2800
